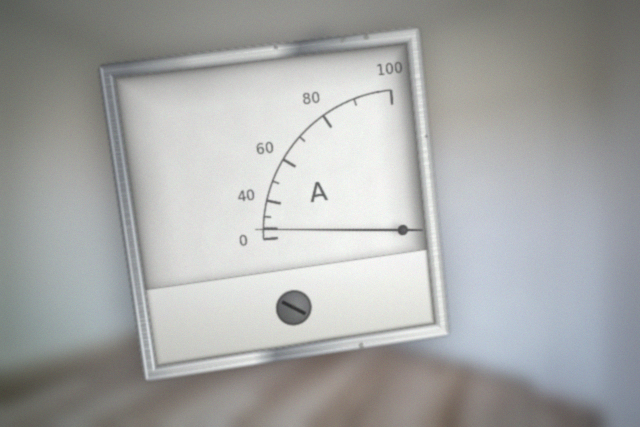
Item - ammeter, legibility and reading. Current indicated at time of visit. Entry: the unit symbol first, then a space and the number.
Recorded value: A 20
